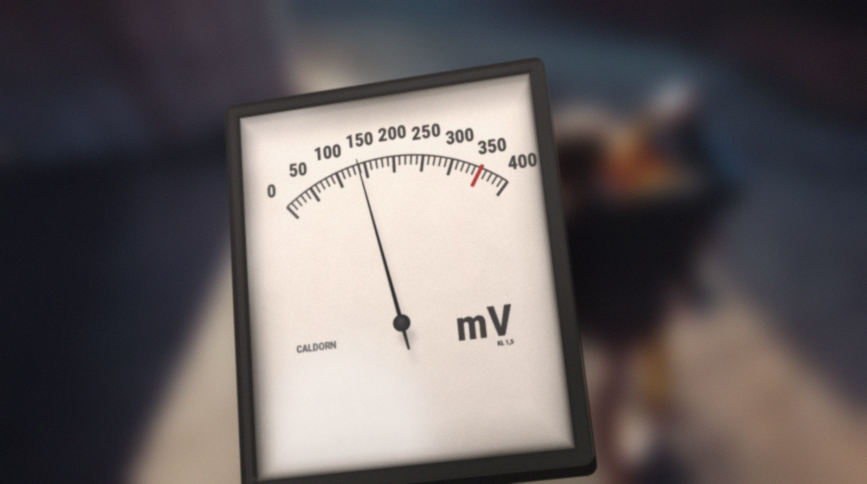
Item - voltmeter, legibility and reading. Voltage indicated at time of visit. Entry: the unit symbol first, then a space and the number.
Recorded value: mV 140
